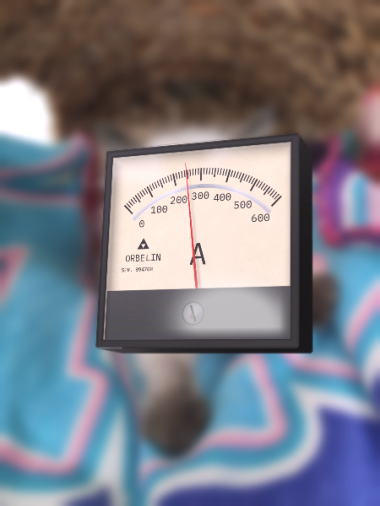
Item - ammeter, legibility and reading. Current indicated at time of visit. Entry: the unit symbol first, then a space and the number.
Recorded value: A 250
